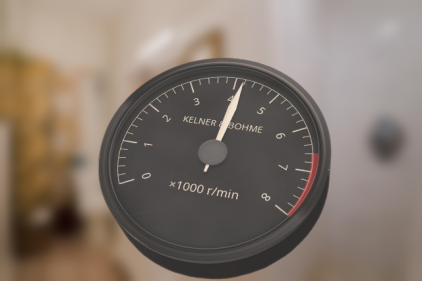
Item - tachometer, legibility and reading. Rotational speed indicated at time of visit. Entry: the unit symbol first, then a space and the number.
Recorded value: rpm 4200
